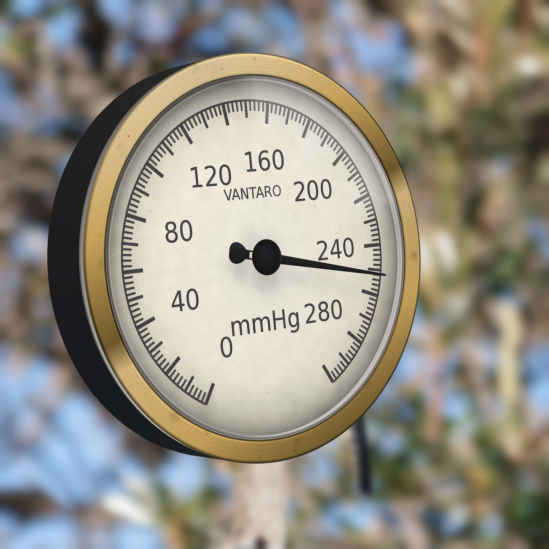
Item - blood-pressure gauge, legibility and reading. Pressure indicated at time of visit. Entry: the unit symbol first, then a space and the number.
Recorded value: mmHg 252
